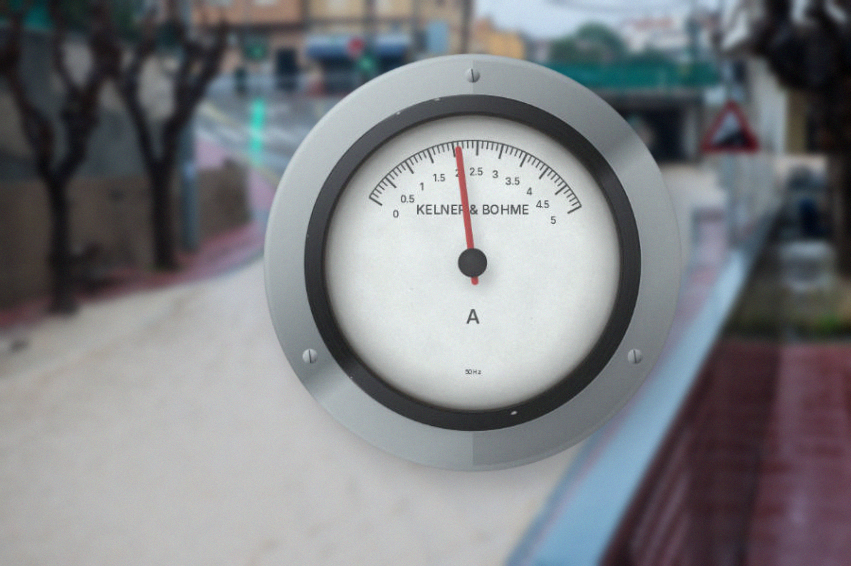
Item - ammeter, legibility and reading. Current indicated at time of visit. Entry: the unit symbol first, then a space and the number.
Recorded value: A 2.1
